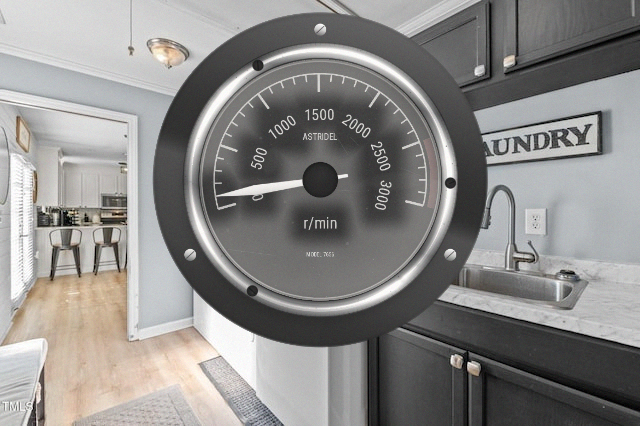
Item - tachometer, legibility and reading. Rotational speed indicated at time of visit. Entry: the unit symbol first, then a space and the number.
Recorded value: rpm 100
